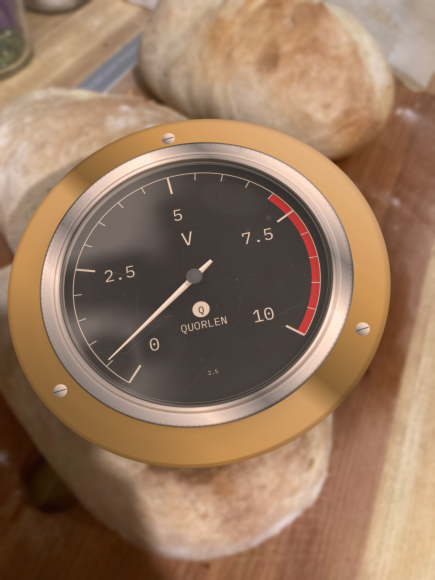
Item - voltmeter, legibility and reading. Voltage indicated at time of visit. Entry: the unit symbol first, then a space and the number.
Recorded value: V 0.5
